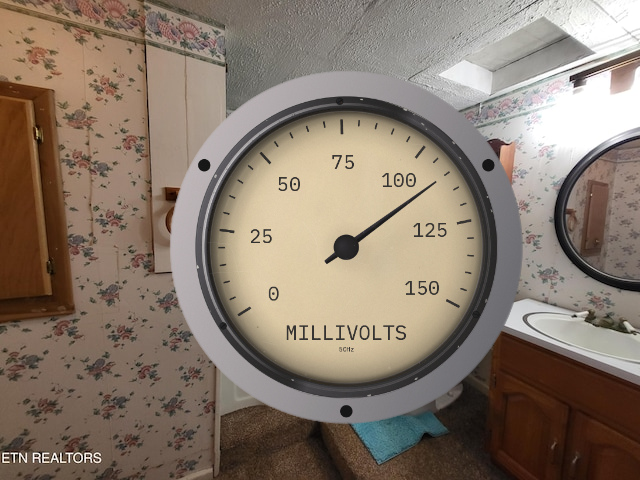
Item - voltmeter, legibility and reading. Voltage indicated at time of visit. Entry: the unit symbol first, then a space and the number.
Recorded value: mV 110
